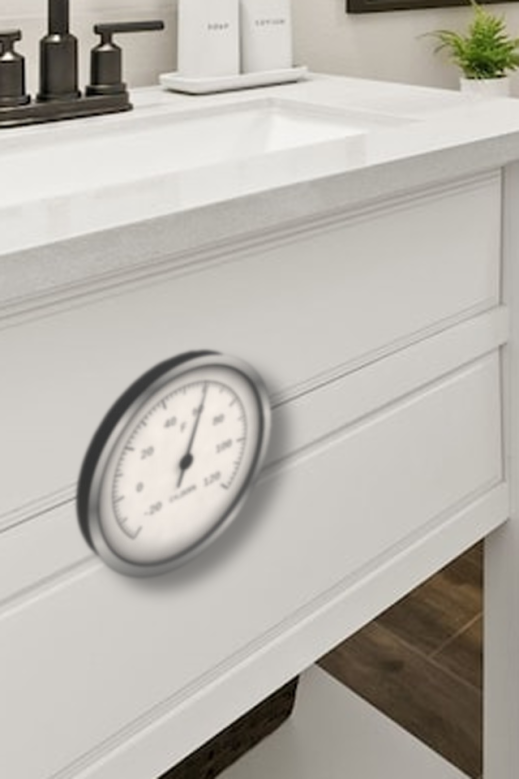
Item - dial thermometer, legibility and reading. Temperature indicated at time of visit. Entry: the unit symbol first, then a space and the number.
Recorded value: °F 60
